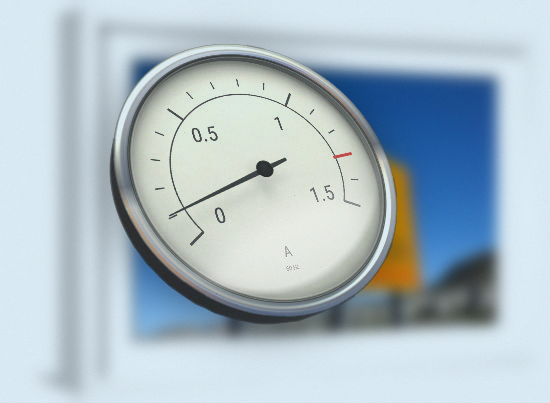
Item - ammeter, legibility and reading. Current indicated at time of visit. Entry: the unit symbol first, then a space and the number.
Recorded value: A 0.1
